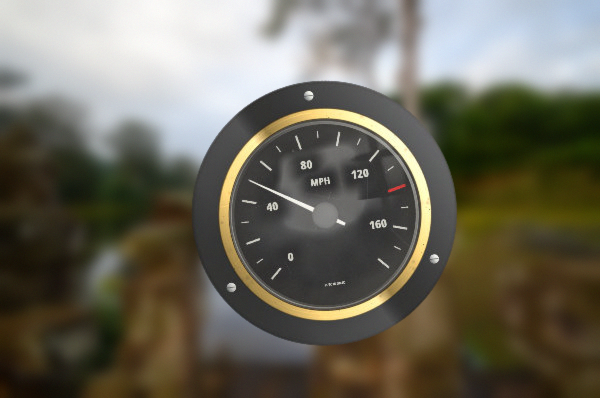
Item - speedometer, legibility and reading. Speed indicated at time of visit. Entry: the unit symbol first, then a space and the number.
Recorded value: mph 50
